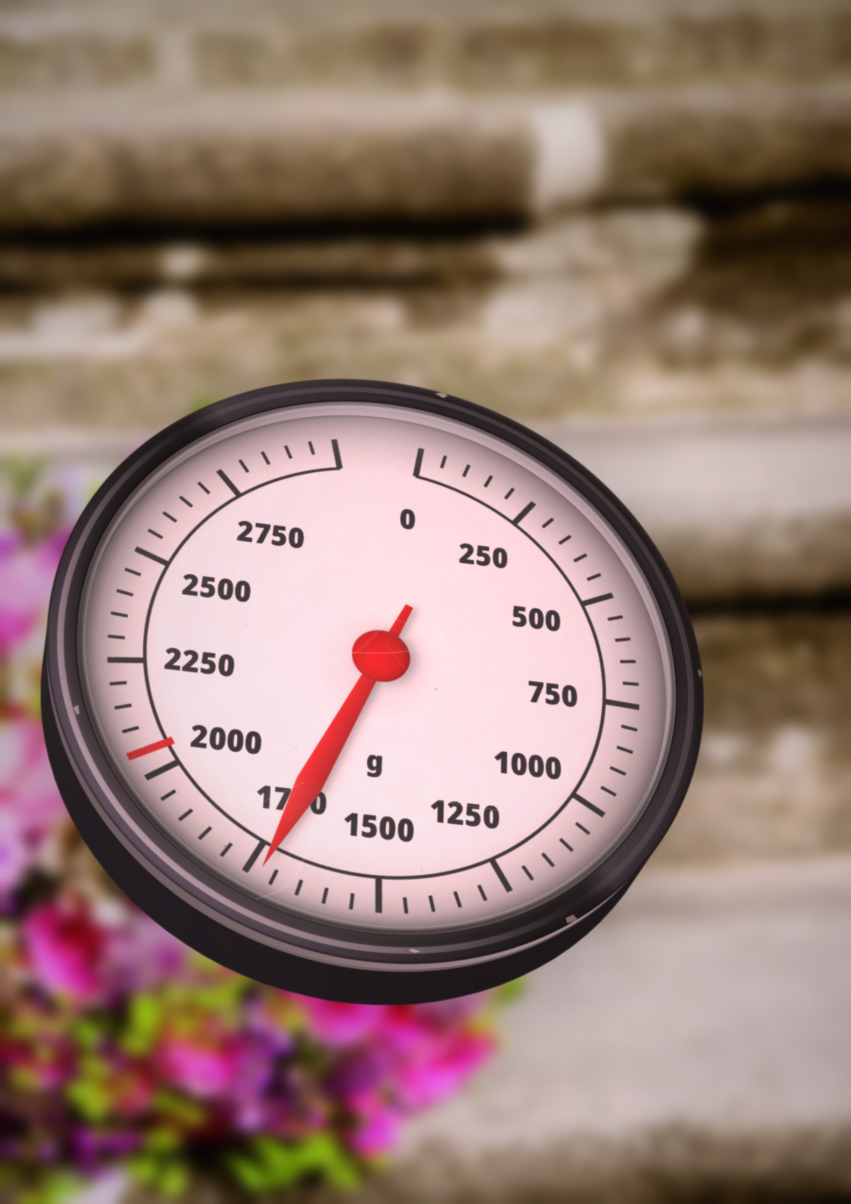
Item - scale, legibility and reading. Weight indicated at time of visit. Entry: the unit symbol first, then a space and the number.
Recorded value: g 1725
